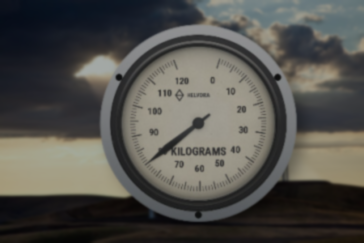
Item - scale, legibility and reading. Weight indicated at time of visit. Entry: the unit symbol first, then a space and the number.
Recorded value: kg 80
